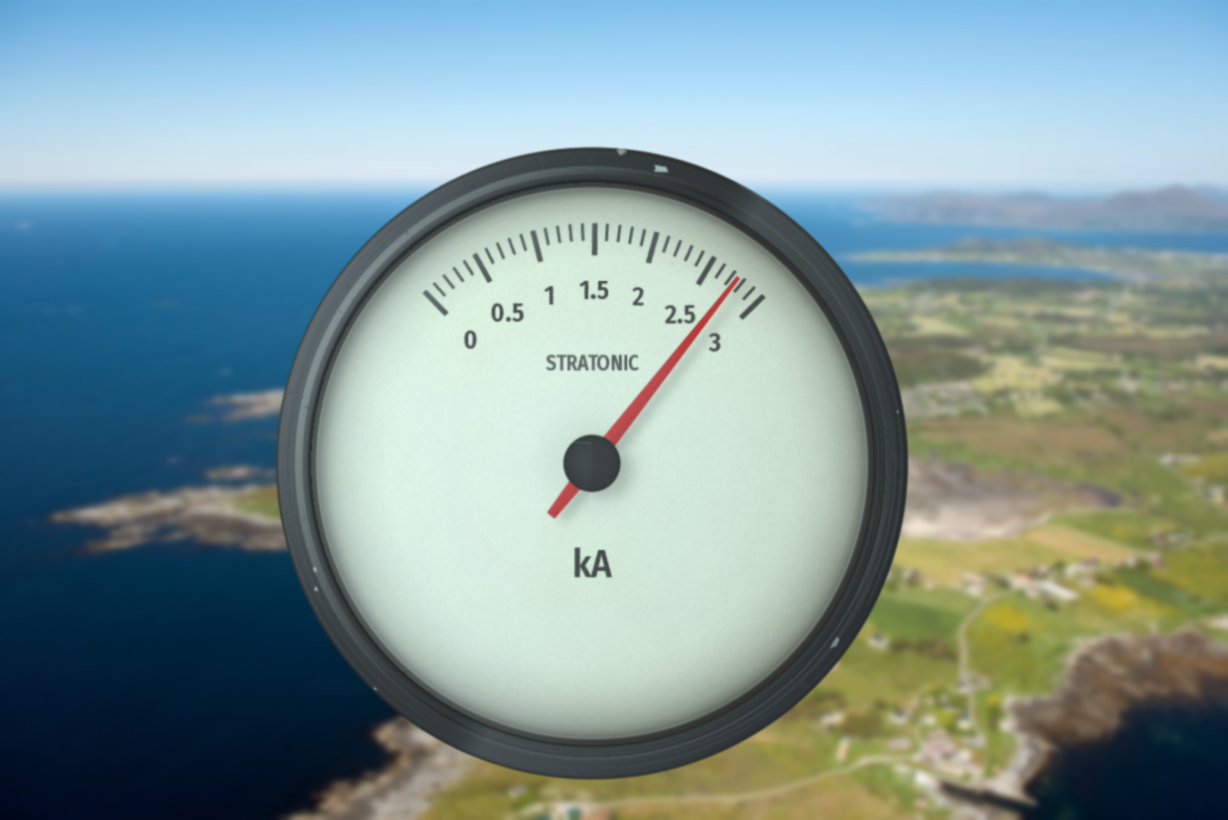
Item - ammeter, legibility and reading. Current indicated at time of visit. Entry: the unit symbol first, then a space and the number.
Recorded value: kA 2.75
